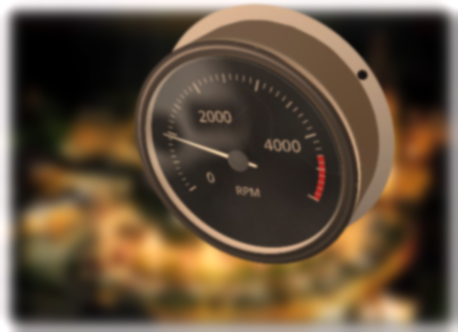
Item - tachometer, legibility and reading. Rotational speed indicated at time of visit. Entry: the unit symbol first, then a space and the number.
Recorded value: rpm 1000
